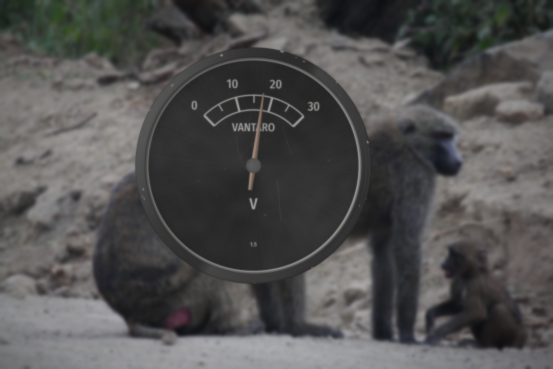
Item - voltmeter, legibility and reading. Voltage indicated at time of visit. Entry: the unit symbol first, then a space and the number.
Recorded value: V 17.5
